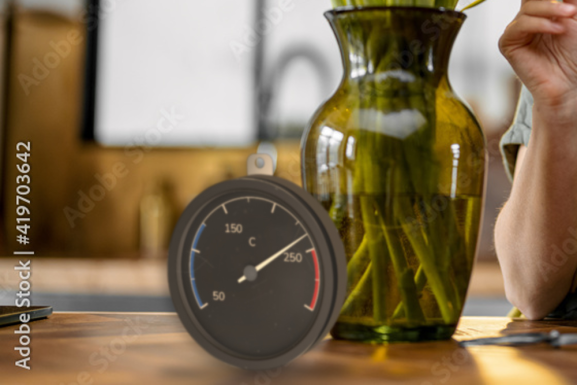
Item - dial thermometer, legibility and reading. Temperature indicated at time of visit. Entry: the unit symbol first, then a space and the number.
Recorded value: °C 237.5
